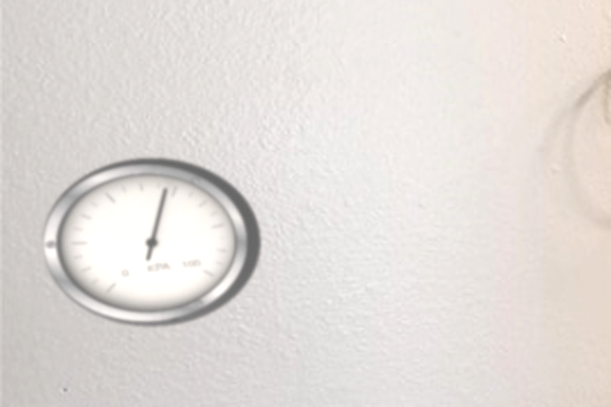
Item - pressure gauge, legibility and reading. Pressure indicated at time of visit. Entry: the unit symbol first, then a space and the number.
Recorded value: kPa 57.5
